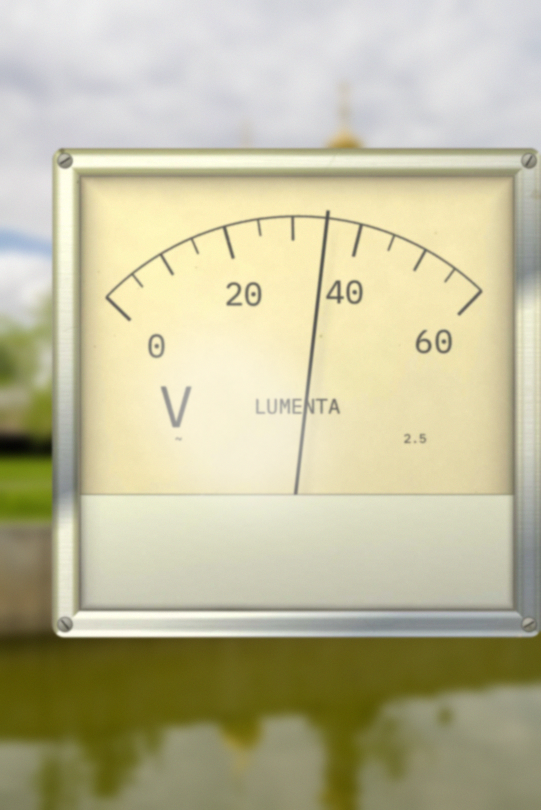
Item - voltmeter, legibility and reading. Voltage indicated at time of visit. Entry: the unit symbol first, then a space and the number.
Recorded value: V 35
